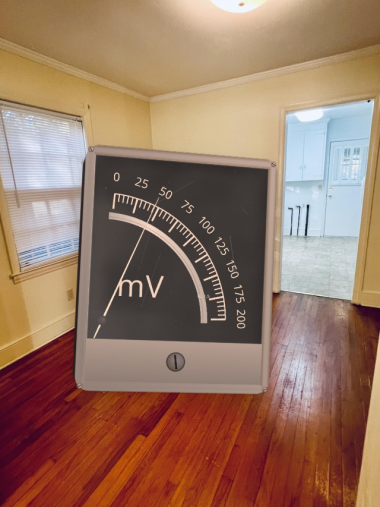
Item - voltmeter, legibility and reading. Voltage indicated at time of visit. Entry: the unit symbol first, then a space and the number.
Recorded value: mV 45
